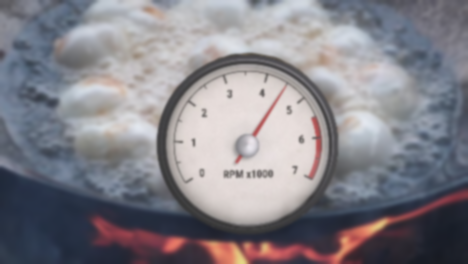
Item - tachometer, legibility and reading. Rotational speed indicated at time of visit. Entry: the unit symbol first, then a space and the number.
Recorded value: rpm 4500
